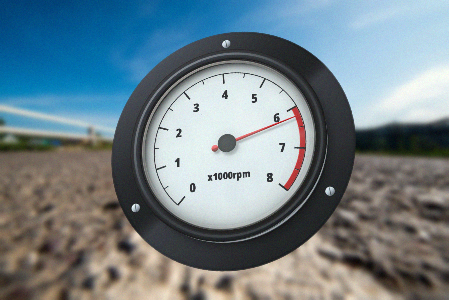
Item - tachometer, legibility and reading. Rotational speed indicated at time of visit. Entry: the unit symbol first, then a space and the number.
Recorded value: rpm 6250
